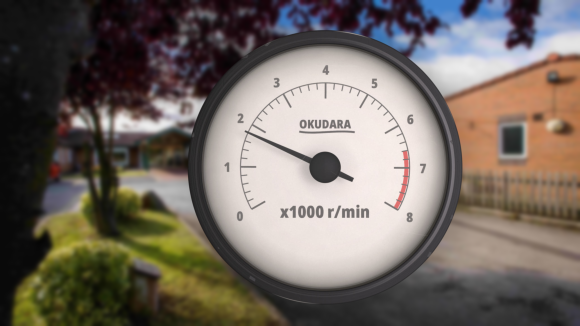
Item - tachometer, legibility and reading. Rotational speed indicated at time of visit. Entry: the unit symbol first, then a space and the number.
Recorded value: rpm 1800
